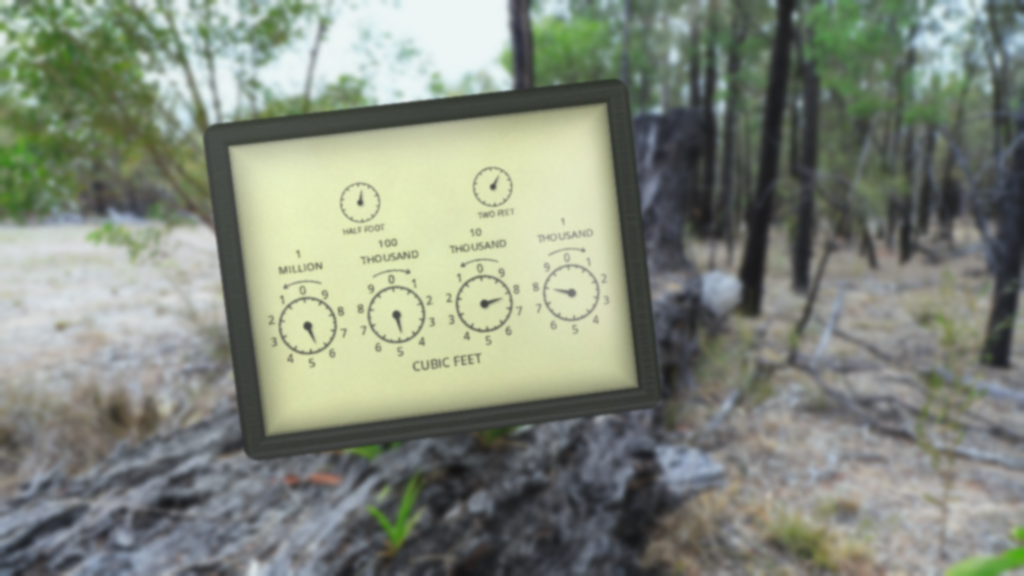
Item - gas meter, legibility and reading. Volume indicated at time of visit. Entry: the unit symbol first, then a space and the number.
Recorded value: ft³ 547800
